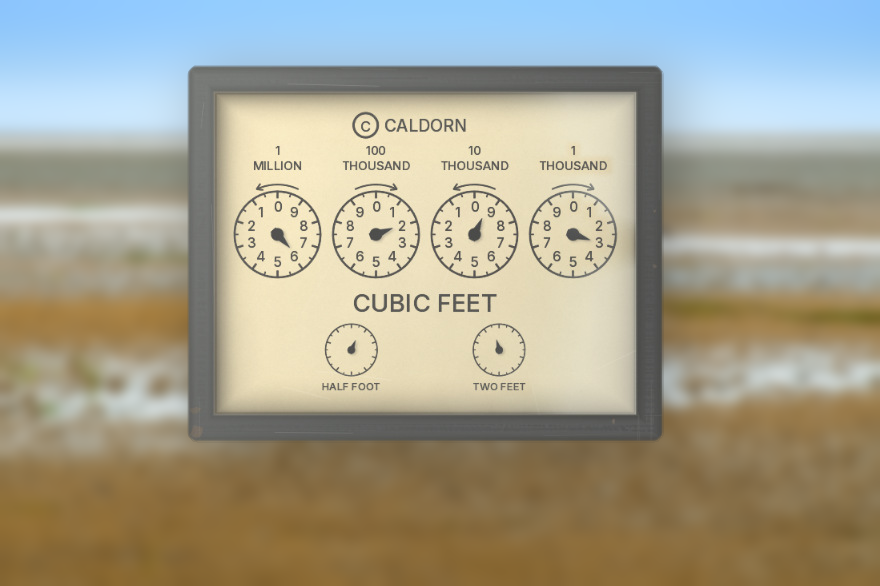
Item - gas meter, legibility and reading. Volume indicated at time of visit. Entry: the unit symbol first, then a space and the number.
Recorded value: ft³ 619300
